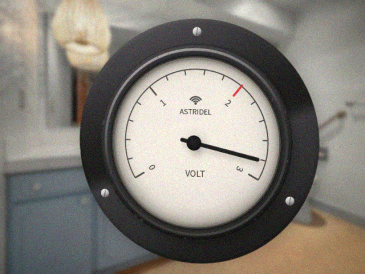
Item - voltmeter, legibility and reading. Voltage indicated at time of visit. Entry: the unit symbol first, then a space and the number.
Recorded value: V 2.8
